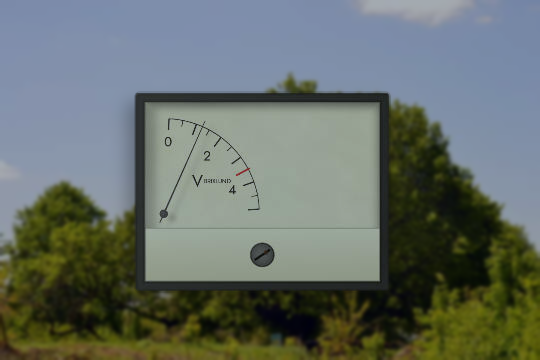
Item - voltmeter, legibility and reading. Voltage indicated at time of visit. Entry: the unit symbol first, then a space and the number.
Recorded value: V 1.25
